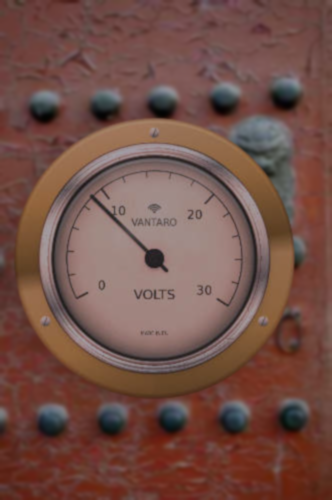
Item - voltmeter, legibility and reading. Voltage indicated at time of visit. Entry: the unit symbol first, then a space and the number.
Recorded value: V 9
